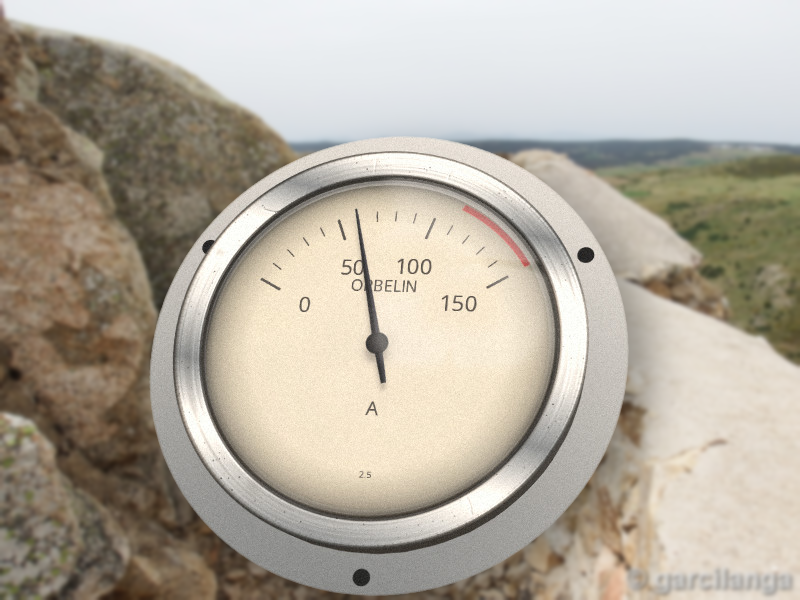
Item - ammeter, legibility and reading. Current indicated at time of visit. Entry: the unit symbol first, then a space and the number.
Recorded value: A 60
